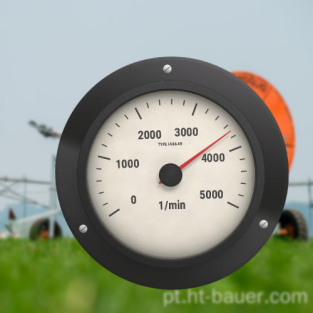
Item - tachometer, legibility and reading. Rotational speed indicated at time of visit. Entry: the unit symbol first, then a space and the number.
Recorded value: rpm 3700
